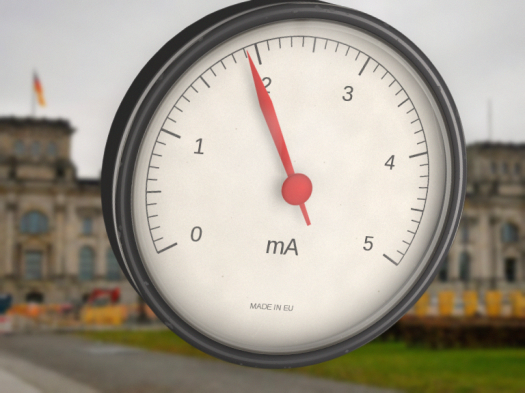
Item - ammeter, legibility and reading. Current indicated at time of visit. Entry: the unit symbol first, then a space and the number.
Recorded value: mA 1.9
